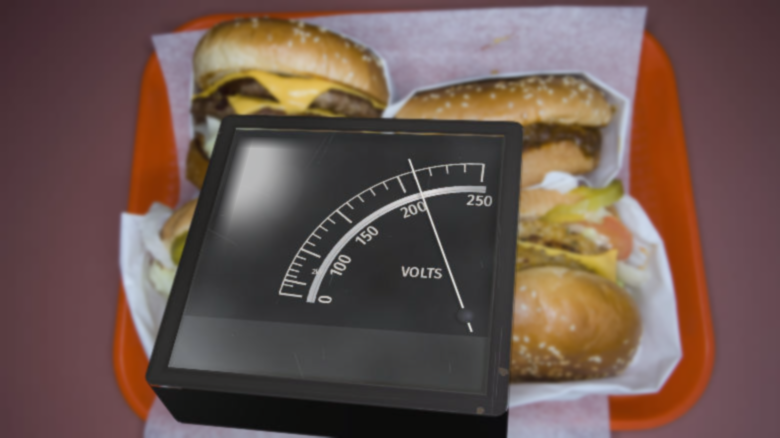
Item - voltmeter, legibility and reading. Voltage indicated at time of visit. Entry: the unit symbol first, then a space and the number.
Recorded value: V 210
